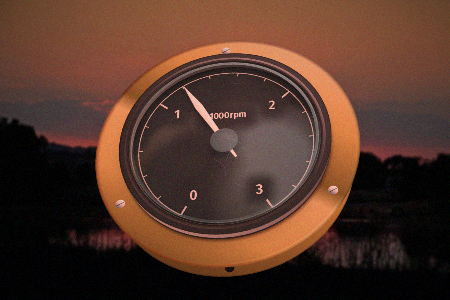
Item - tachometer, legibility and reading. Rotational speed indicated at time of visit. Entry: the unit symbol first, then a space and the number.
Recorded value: rpm 1200
